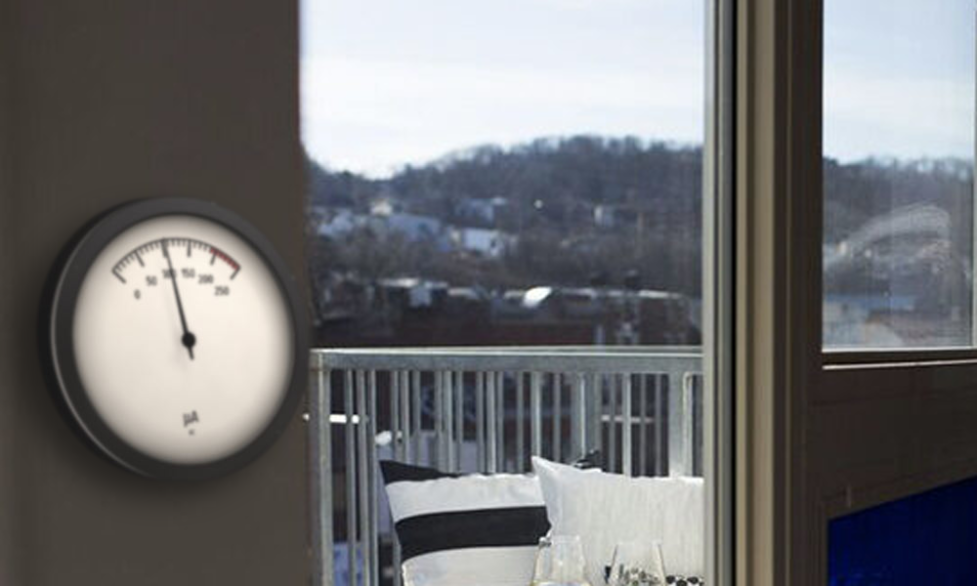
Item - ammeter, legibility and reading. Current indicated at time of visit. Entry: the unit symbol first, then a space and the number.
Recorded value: µA 100
